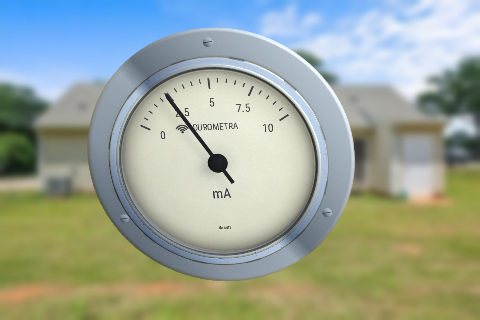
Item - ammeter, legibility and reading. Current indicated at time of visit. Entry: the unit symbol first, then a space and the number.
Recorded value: mA 2.5
